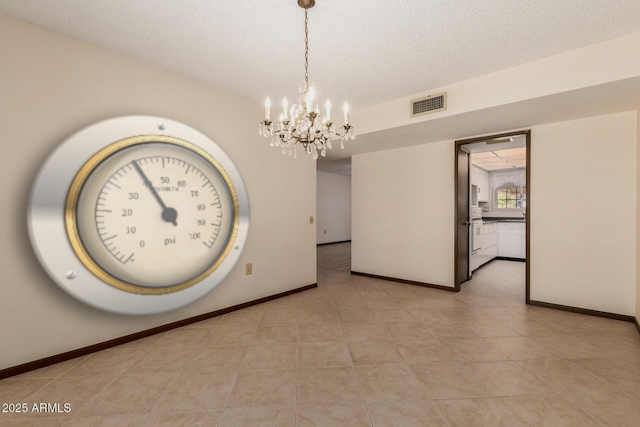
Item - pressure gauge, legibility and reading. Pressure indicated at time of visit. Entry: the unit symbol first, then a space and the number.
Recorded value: psi 40
